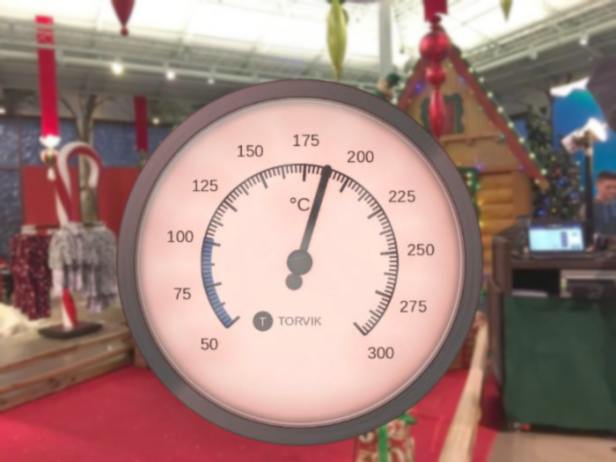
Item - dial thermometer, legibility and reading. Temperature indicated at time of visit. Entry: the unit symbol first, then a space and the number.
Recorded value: °C 187.5
